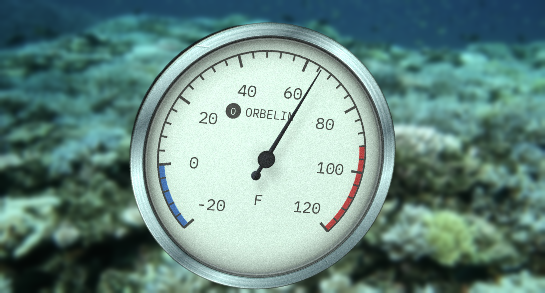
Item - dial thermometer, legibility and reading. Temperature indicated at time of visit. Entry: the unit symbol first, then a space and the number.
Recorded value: °F 64
